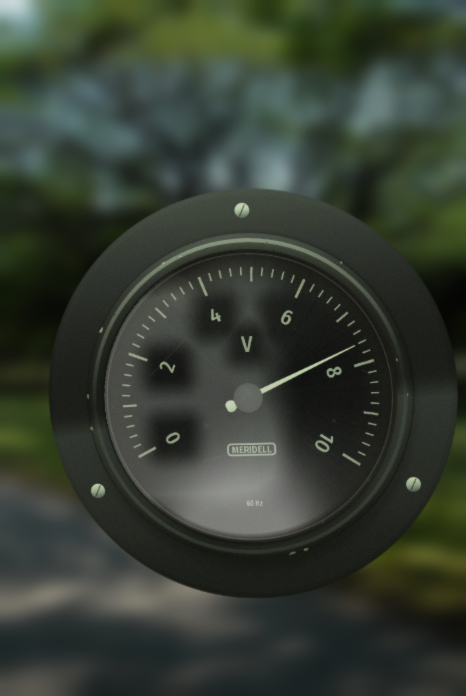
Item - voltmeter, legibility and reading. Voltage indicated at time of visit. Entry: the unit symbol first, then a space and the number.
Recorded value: V 7.6
